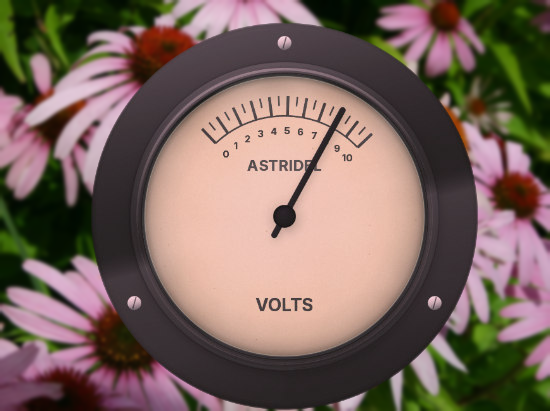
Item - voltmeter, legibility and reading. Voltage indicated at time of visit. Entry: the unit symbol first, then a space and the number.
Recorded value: V 8
